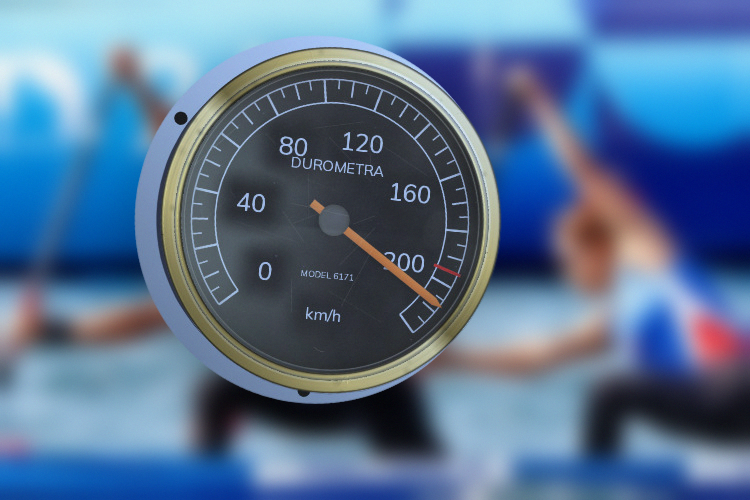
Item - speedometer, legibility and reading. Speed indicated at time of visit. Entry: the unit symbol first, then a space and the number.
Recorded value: km/h 207.5
